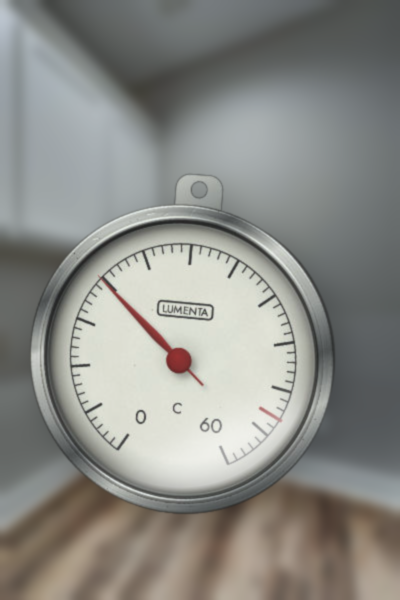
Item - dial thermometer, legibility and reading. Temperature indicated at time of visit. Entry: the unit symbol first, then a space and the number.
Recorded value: °C 20
